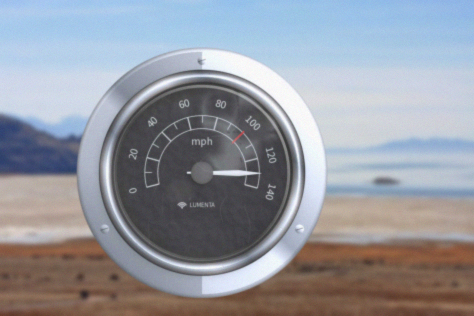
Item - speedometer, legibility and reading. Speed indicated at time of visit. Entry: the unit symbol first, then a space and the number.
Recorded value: mph 130
